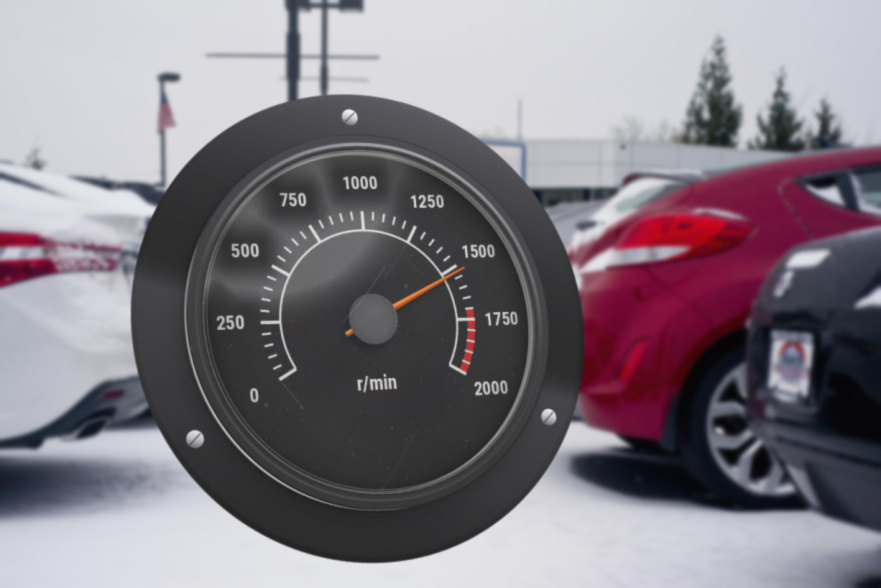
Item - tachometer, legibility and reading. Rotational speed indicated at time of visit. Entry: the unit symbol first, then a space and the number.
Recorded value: rpm 1525
